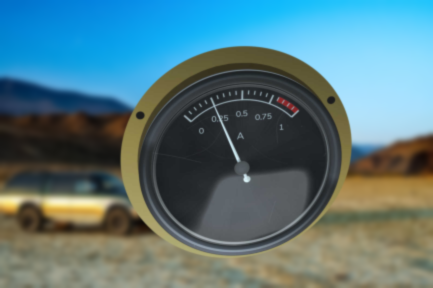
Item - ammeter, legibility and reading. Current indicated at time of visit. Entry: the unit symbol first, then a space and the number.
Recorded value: A 0.25
